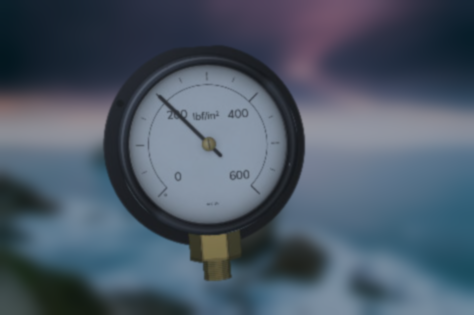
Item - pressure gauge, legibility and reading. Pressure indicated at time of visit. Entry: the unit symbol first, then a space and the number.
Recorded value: psi 200
